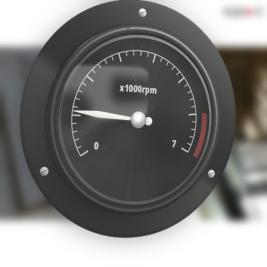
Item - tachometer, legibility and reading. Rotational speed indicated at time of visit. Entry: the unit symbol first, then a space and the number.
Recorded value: rpm 1100
